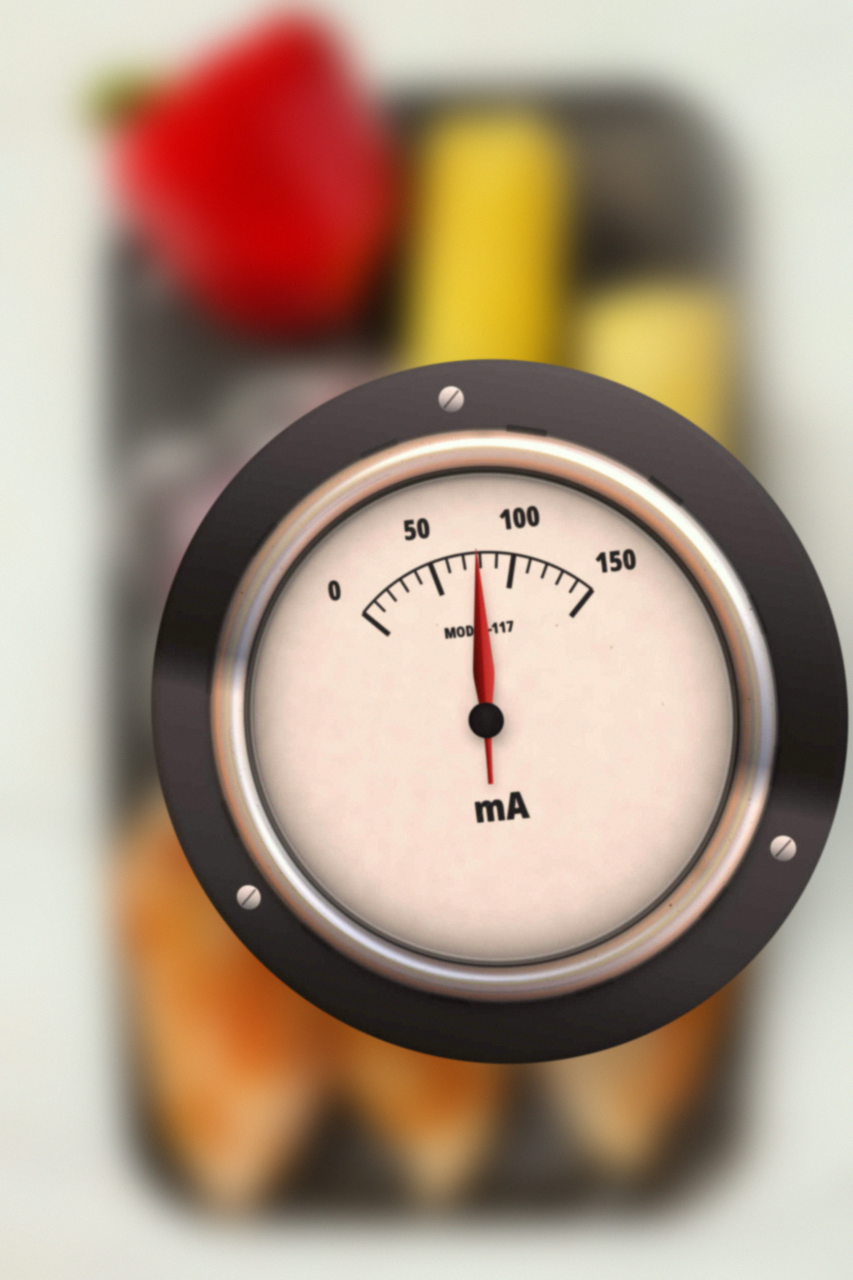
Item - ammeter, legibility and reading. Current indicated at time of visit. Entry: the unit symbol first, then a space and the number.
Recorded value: mA 80
